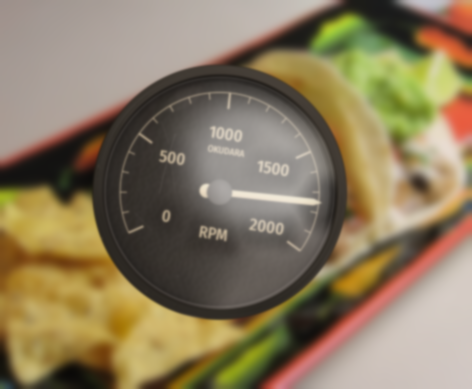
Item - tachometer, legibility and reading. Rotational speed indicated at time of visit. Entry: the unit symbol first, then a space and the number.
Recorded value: rpm 1750
